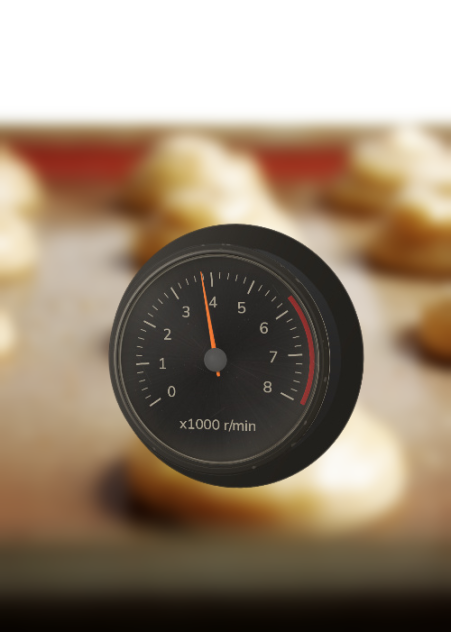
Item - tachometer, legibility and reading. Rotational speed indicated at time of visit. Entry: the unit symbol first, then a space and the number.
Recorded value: rpm 3800
